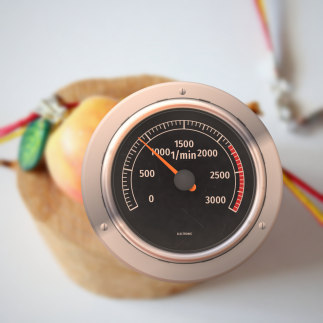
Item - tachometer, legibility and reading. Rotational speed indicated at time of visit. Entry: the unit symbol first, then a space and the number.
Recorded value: rpm 900
